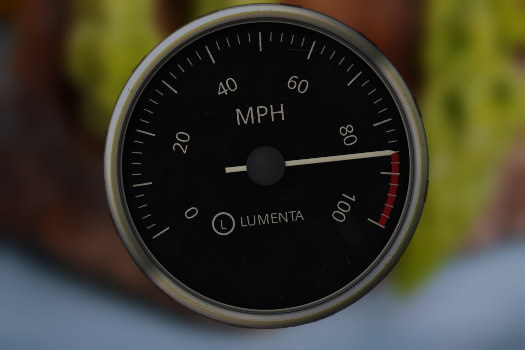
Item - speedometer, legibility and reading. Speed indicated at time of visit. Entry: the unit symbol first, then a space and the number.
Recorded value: mph 86
